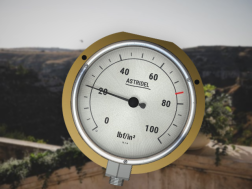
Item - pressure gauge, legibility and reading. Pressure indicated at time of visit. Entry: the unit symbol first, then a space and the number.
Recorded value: psi 20
